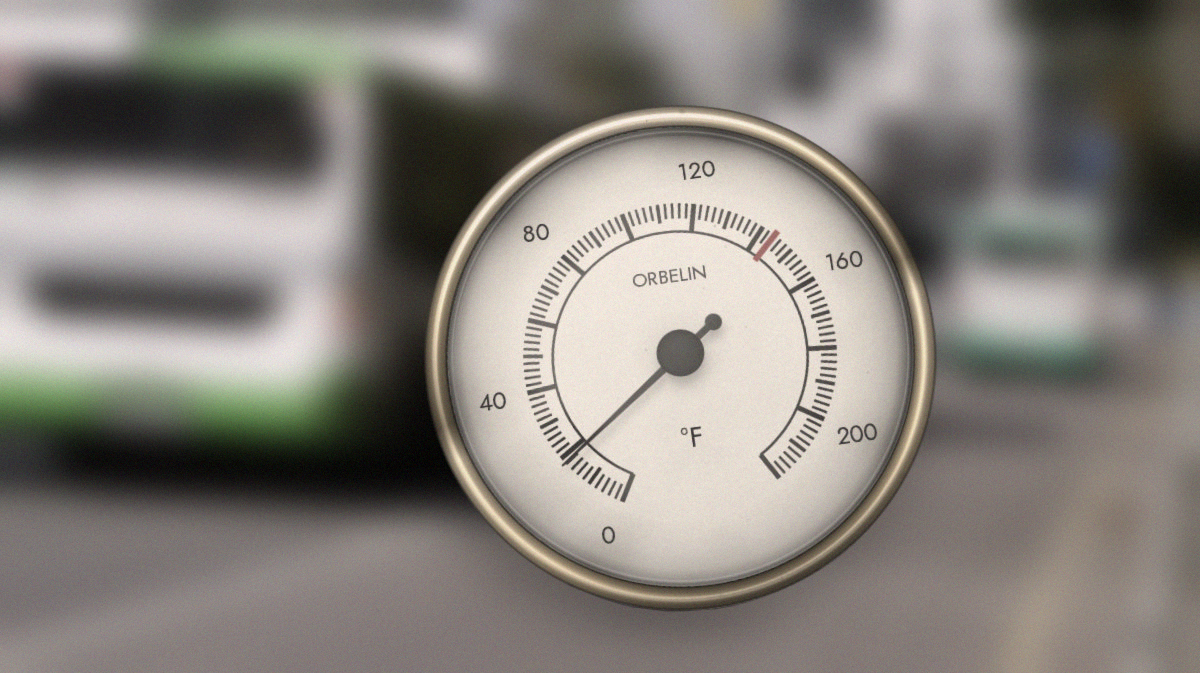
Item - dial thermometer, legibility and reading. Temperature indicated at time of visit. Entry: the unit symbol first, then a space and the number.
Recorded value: °F 18
